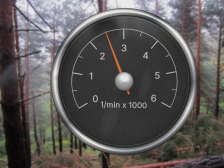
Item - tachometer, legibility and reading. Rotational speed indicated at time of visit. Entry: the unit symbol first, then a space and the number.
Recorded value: rpm 2500
